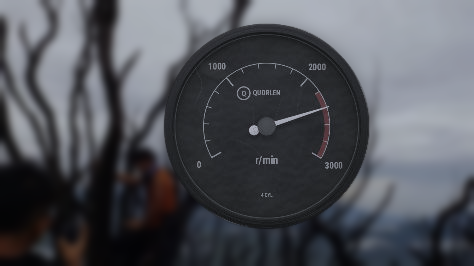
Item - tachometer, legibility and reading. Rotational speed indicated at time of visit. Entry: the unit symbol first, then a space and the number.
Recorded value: rpm 2400
